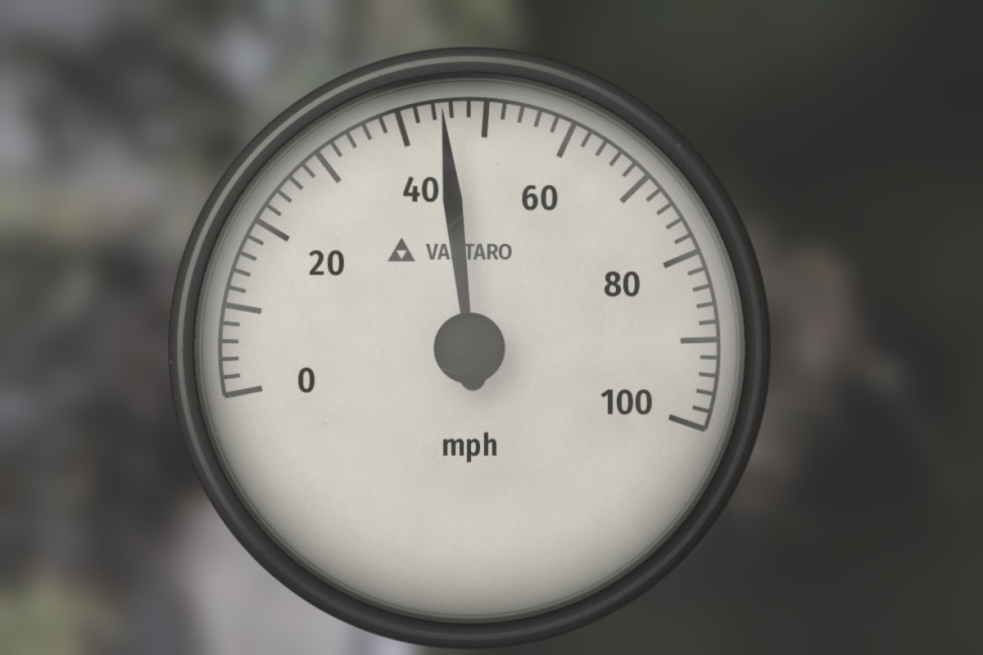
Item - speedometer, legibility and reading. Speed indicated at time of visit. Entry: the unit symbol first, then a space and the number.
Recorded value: mph 45
